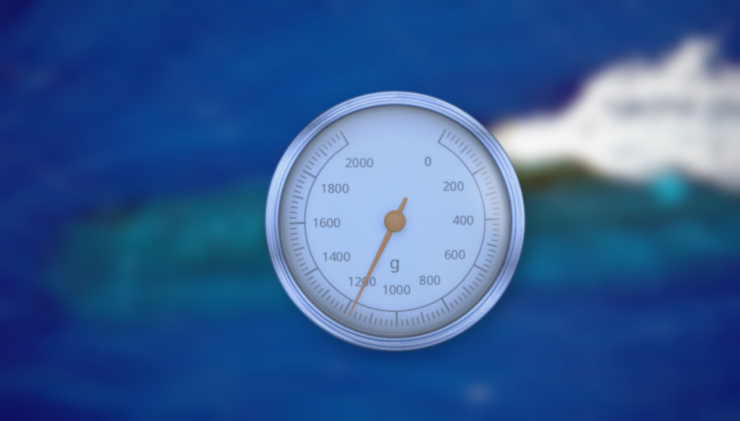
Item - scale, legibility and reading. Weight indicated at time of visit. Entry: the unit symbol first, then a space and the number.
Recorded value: g 1180
